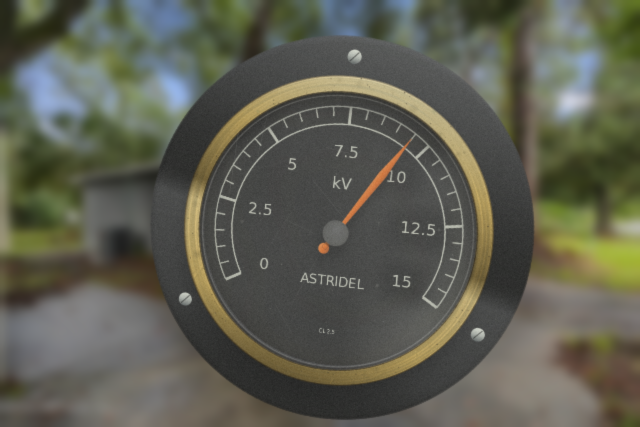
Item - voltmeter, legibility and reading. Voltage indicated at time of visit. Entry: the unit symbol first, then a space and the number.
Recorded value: kV 9.5
